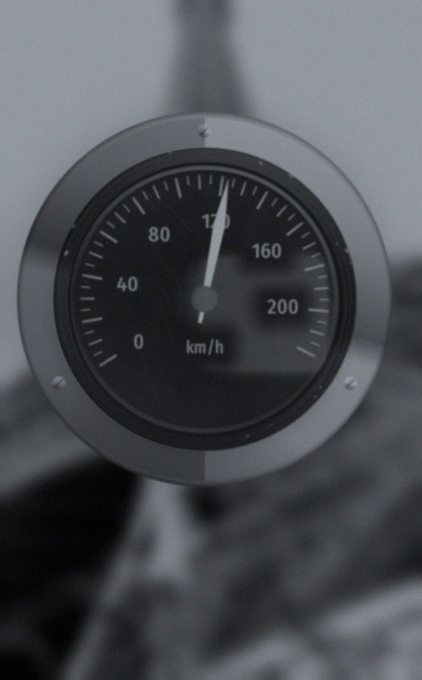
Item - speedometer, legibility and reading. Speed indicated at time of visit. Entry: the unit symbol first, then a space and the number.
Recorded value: km/h 122.5
